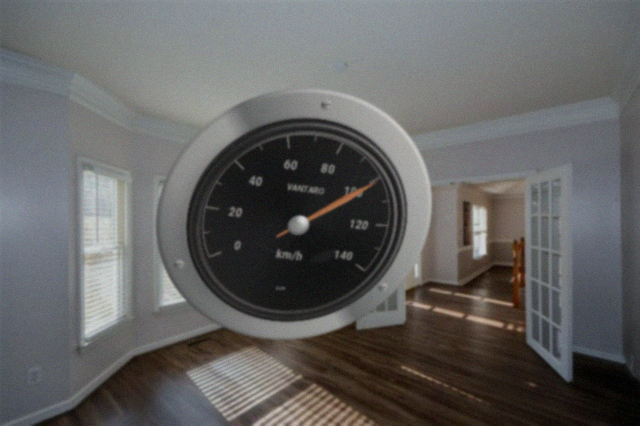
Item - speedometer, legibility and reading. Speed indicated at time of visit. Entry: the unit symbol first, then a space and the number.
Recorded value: km/h 100
